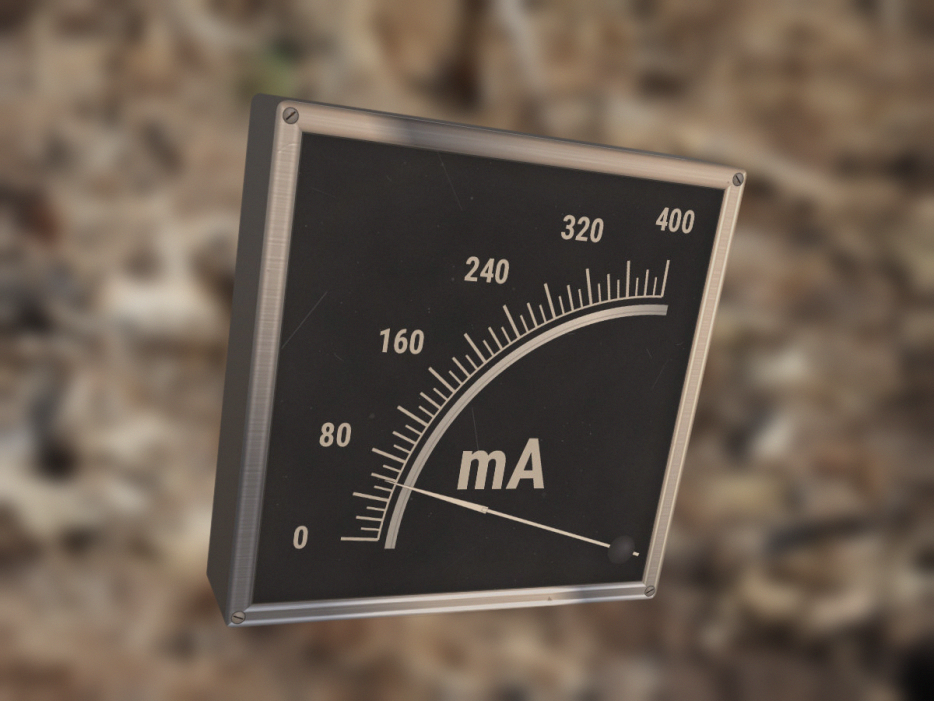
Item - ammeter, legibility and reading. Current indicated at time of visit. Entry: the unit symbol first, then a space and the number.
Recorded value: mA 60
